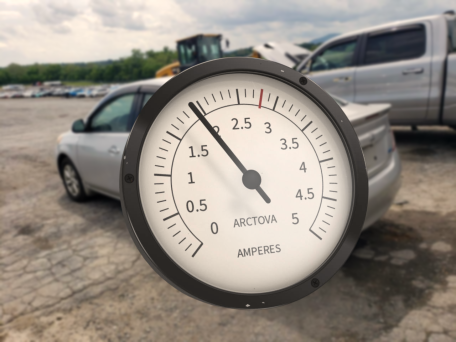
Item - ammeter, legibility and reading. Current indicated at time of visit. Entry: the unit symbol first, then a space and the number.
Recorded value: A 1.9
